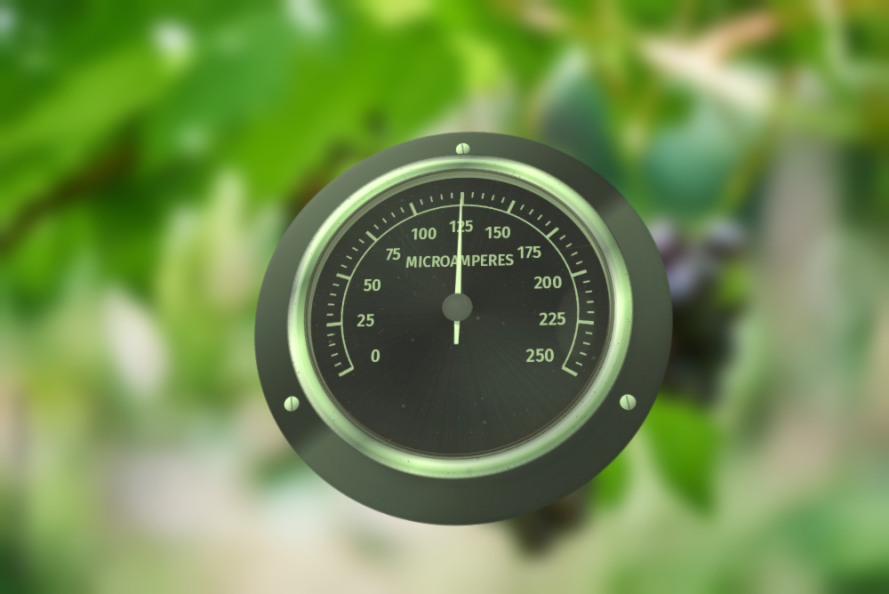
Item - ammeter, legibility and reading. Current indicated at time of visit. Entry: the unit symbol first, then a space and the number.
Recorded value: µA 125
